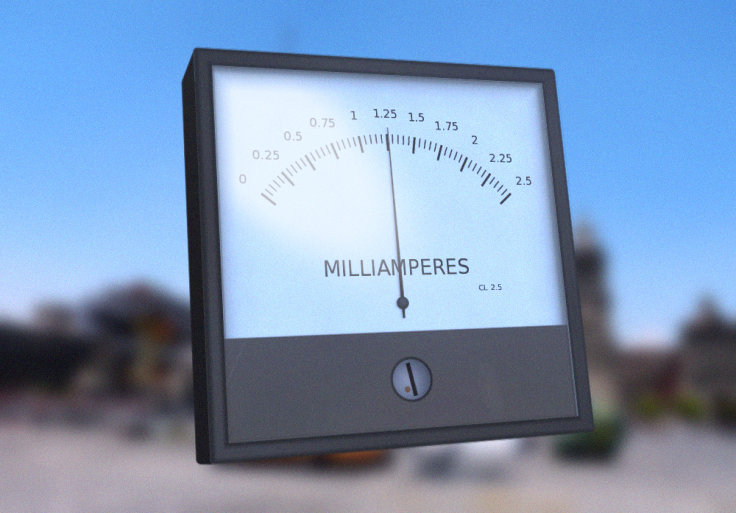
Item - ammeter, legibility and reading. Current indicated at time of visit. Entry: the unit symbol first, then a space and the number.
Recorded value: mA 1.25
